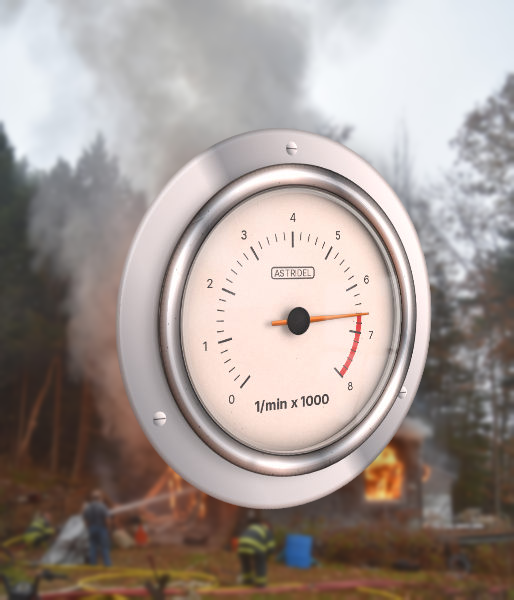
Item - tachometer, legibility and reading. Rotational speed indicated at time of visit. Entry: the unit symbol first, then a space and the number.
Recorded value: rpm 6600
